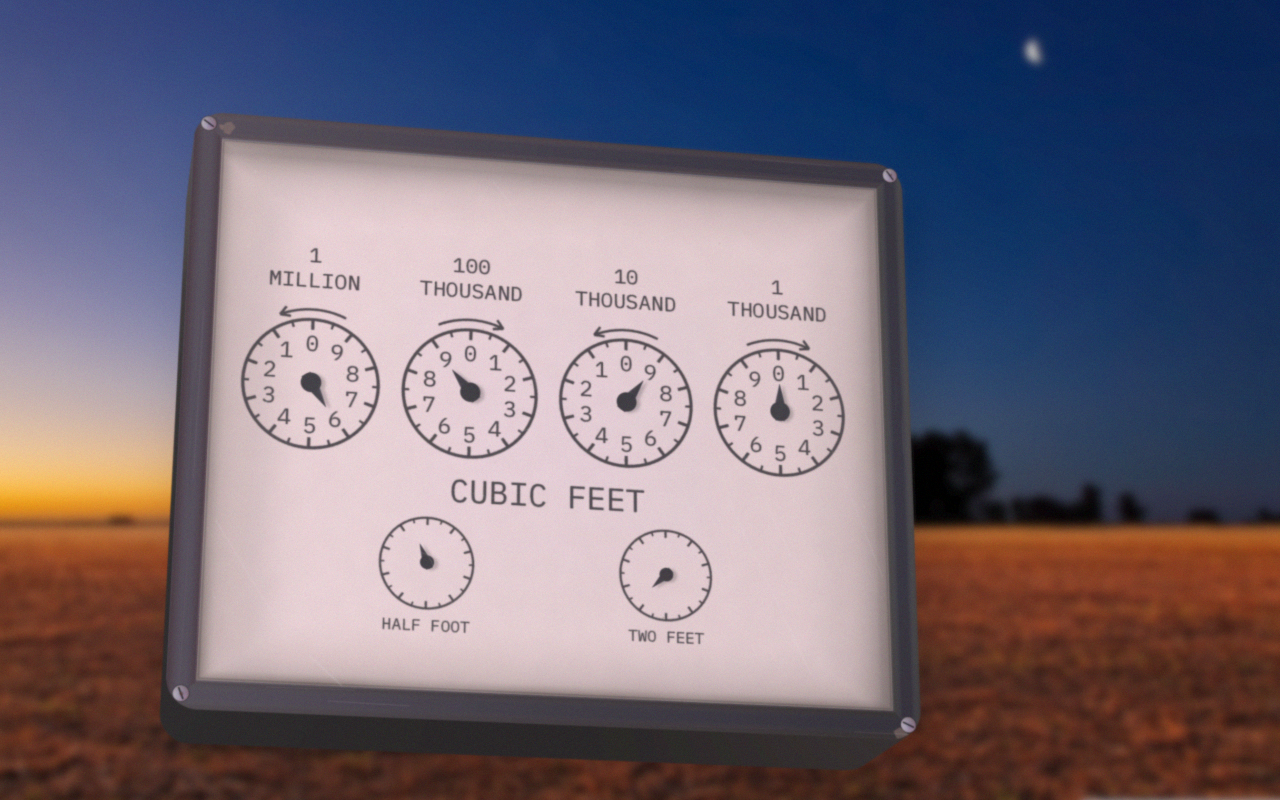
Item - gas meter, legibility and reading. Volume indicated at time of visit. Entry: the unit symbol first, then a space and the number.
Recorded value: ft³ 589000
